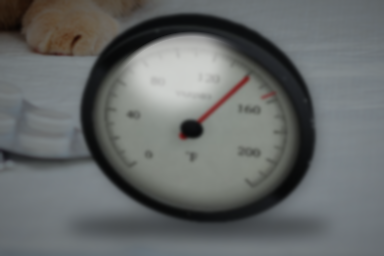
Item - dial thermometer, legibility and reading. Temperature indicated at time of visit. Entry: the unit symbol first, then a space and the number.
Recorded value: °F 140
